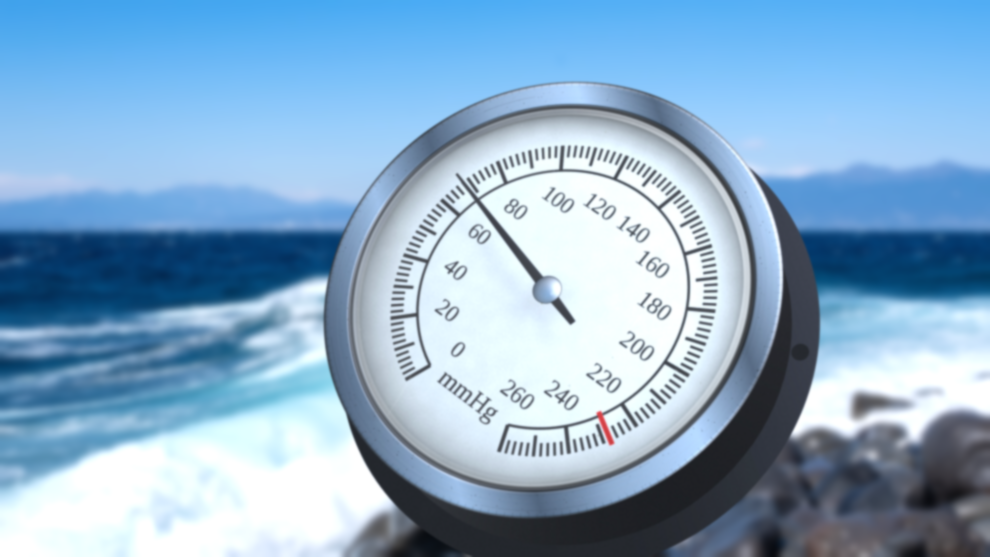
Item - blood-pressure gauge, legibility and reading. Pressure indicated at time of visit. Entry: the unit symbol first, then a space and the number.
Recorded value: mmHg 68
